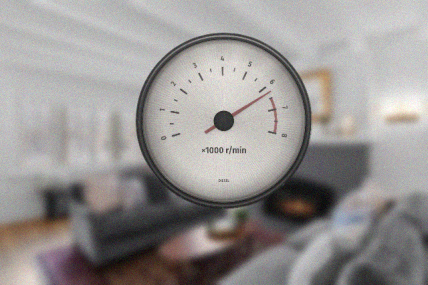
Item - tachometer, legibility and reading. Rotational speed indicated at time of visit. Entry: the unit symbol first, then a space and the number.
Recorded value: rpm 6250
